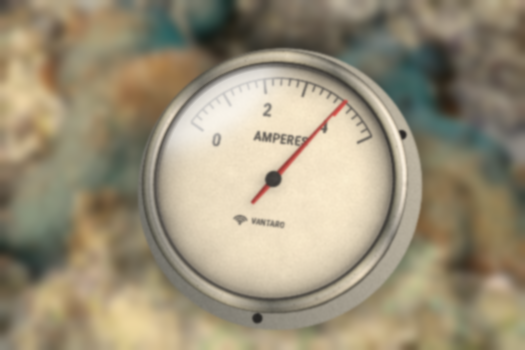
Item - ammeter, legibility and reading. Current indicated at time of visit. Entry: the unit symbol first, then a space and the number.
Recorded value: A 4
